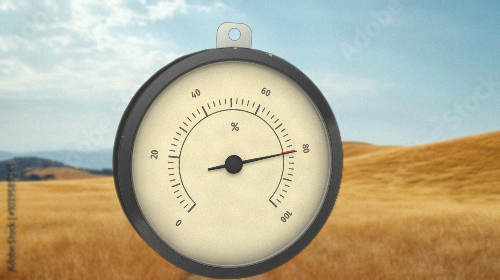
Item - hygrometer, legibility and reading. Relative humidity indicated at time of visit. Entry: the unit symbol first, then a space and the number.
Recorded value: % 80
